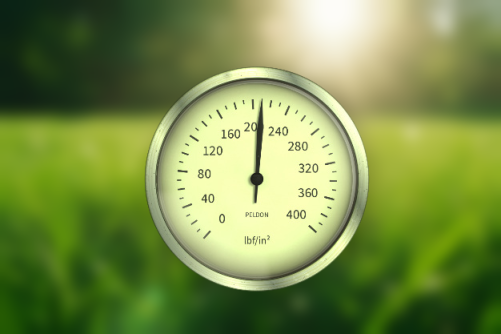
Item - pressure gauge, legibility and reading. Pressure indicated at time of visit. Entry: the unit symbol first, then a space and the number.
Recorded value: psi 210
